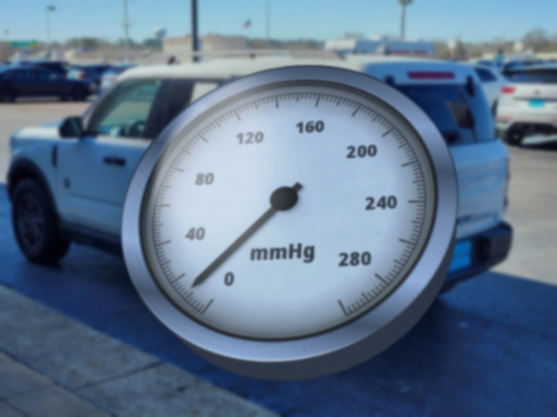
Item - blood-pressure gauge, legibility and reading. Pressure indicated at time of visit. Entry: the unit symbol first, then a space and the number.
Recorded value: mmHg 10
